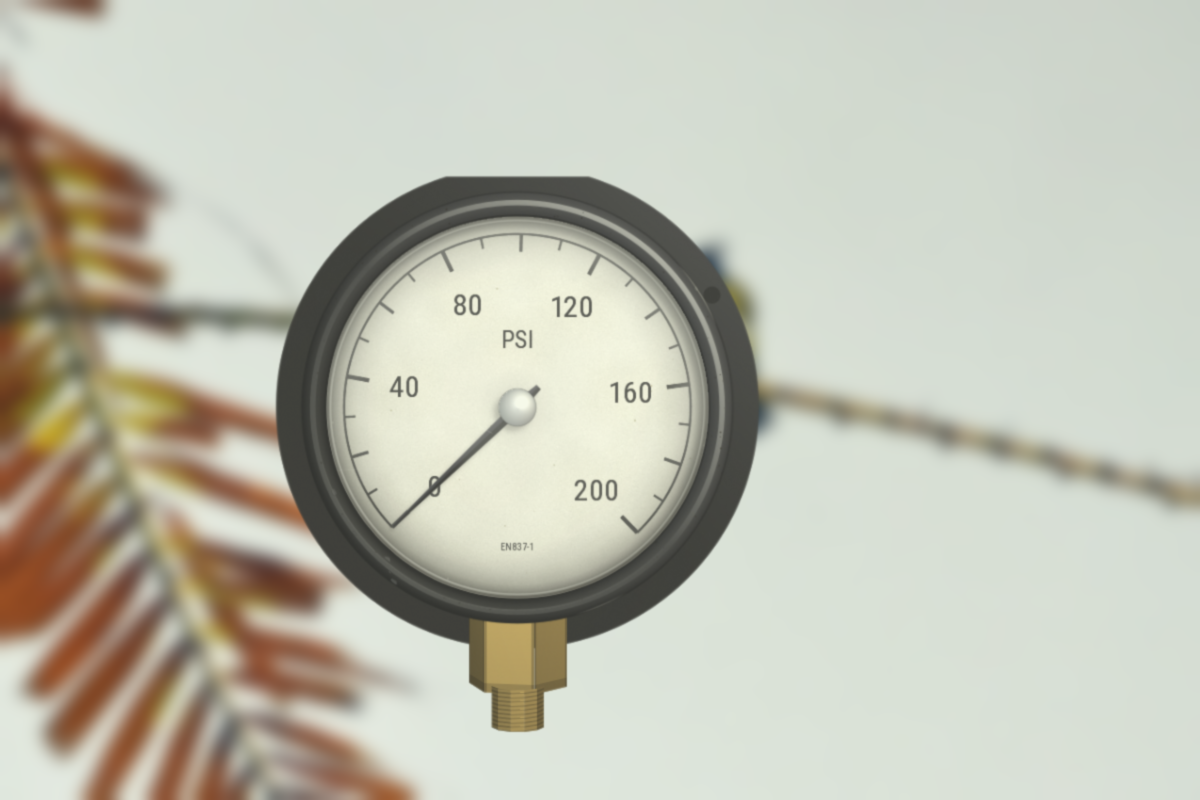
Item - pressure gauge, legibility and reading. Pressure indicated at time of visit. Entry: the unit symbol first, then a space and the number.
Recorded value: psi 0
